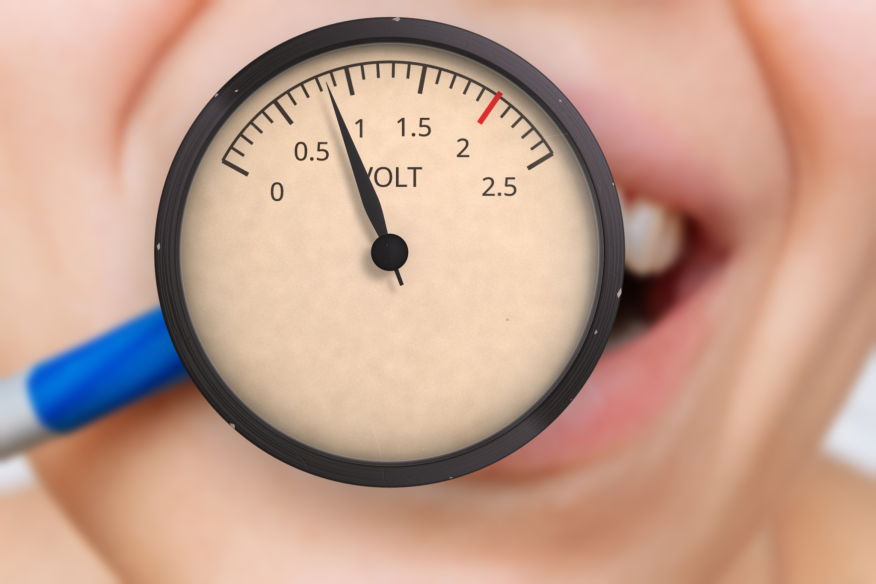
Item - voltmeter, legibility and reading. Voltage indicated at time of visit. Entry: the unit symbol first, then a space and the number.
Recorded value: V 0.85
